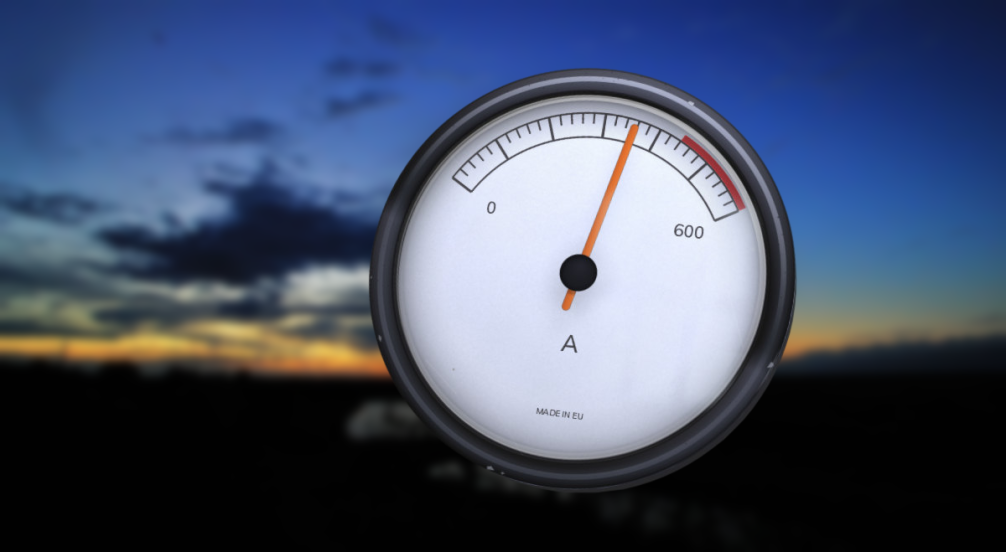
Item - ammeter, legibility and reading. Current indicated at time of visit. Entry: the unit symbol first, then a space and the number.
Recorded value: A 360
